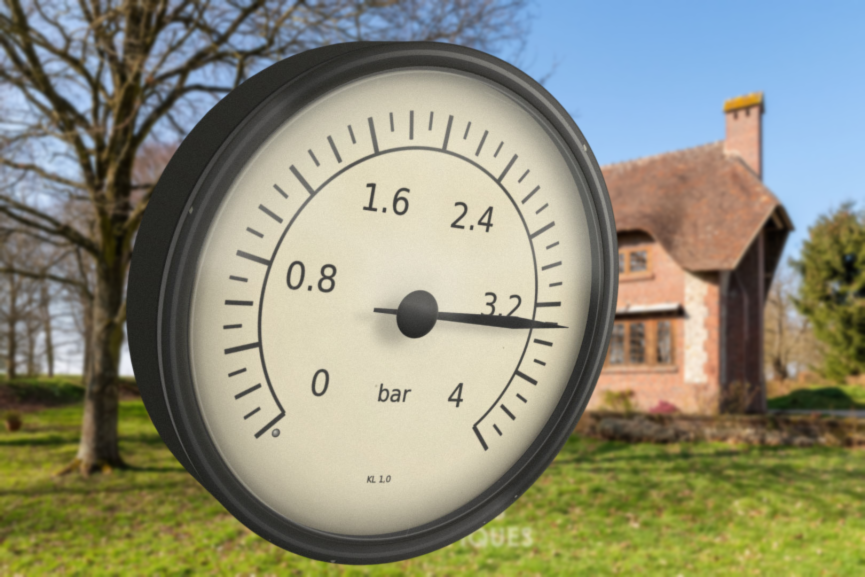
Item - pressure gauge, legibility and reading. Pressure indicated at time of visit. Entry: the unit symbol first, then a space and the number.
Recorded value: bar 3.3
